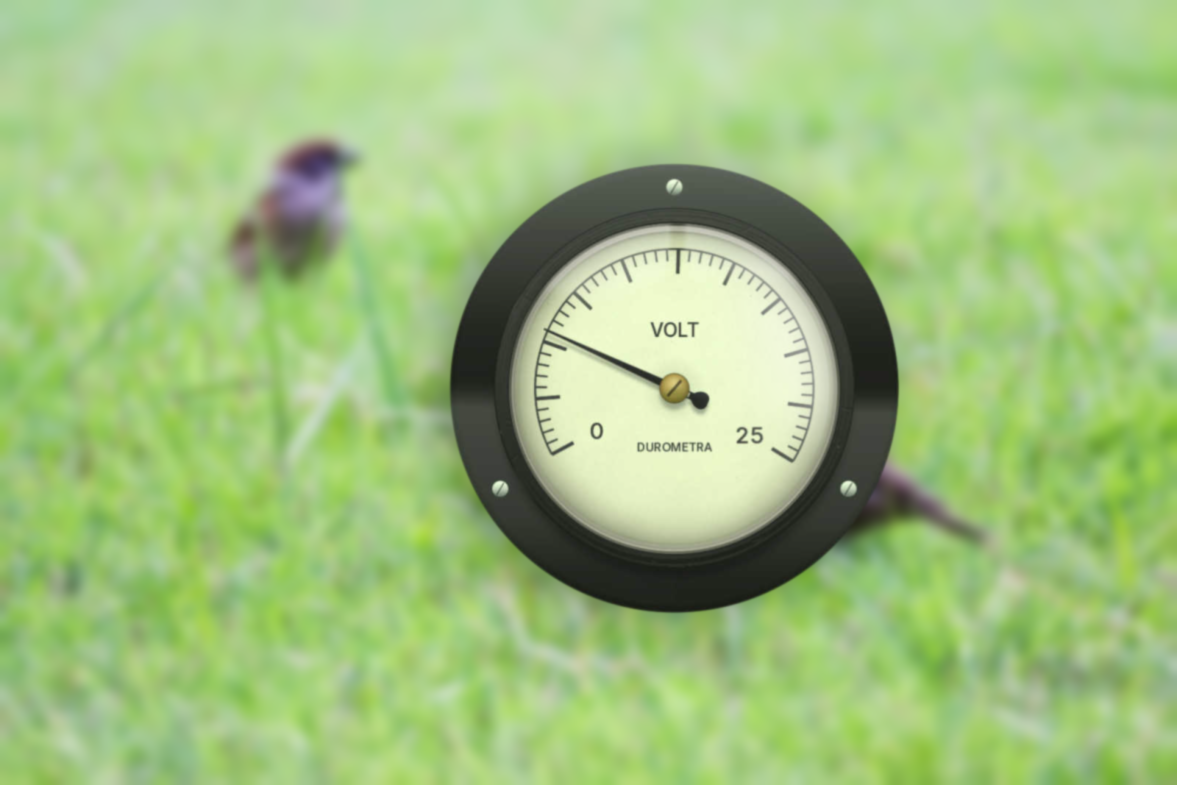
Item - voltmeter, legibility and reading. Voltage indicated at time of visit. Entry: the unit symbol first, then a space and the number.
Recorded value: V 5.5
